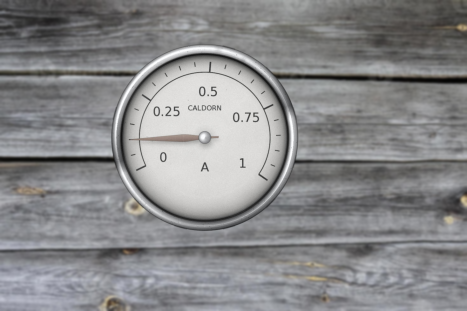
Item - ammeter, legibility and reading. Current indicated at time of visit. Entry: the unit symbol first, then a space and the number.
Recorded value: A 0.1
